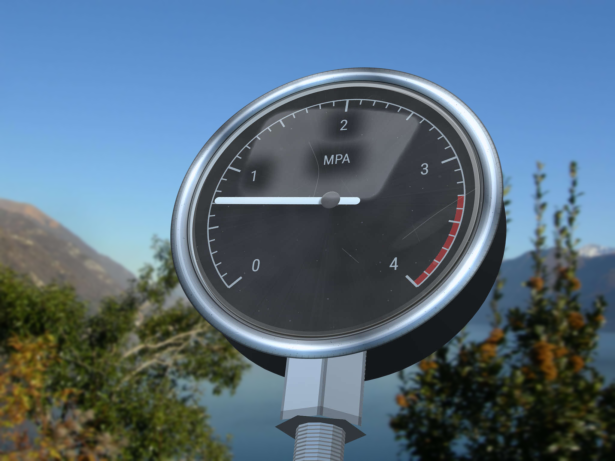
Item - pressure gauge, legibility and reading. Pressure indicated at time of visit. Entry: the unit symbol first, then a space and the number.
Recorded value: MPa 0.7
